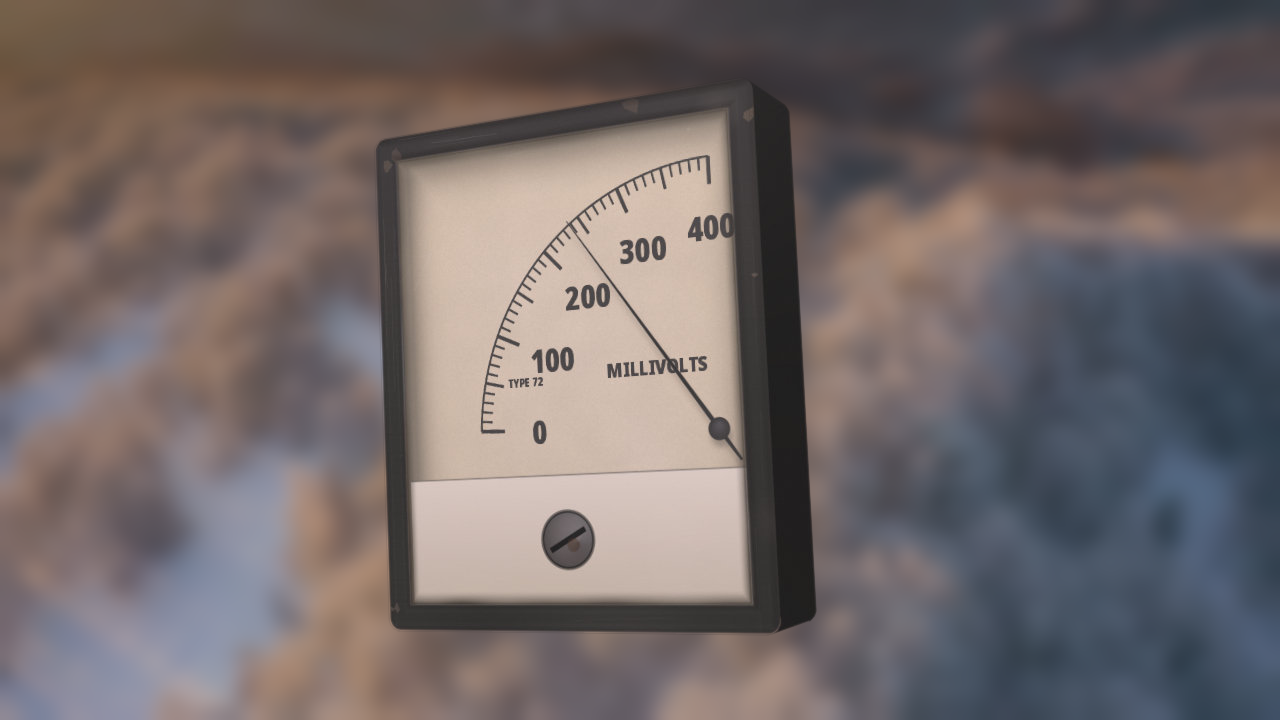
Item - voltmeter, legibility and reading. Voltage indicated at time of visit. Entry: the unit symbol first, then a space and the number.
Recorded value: mV 240
